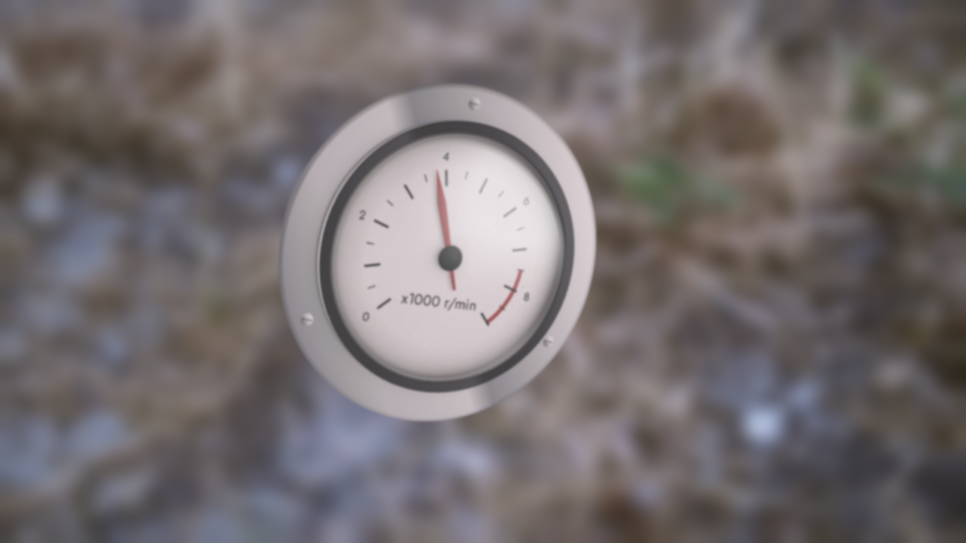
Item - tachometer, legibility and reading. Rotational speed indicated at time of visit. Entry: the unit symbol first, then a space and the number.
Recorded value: rpm 3750
